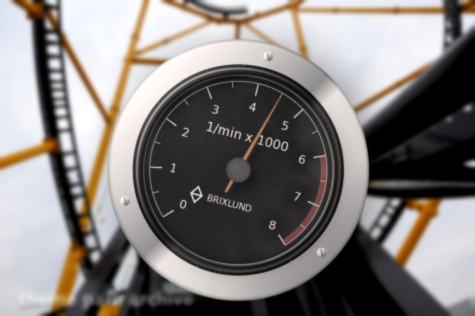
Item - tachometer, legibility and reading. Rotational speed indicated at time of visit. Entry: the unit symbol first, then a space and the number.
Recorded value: rpm 4500
